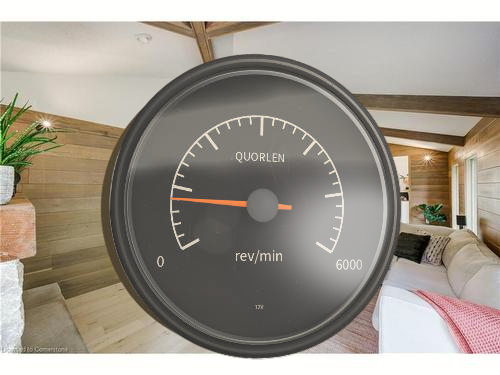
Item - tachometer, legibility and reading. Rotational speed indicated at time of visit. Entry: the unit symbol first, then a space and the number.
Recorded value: rpm 800
